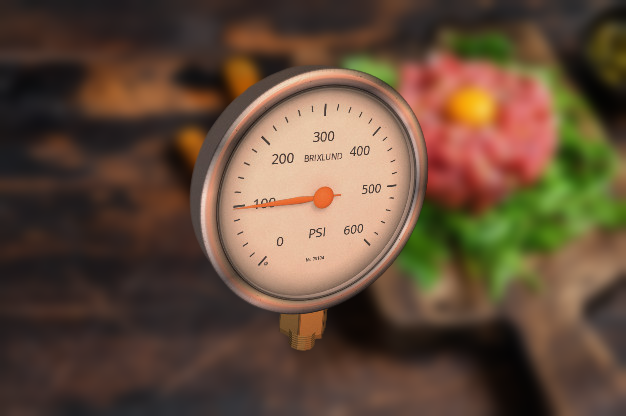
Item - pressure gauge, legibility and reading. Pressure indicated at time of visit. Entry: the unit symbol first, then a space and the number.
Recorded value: psi 100
